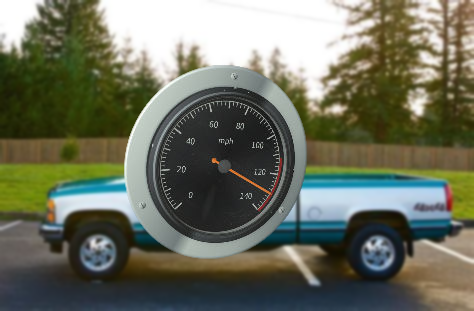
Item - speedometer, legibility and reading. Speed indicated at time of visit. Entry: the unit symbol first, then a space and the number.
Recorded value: mph 130
